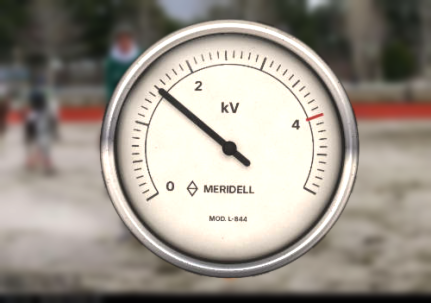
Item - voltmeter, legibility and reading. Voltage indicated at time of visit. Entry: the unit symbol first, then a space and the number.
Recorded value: kV 1.5
